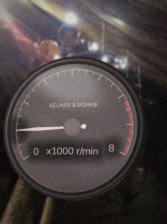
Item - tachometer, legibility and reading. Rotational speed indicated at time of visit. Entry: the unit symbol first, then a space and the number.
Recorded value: rpm 1000
